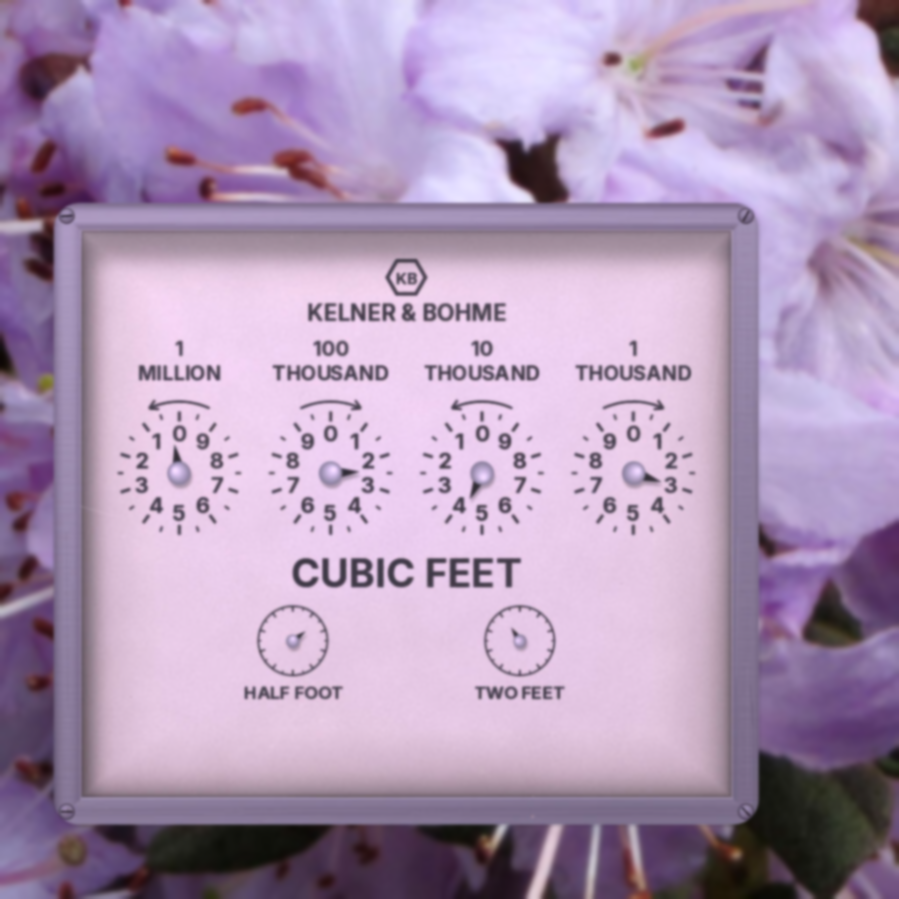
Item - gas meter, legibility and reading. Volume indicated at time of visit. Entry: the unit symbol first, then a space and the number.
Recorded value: ft³ 24300
